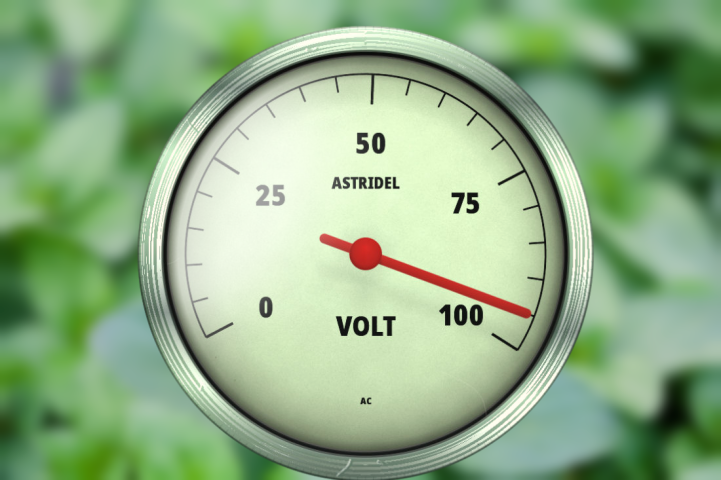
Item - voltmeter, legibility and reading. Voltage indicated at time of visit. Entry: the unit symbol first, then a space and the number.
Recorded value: V 95
